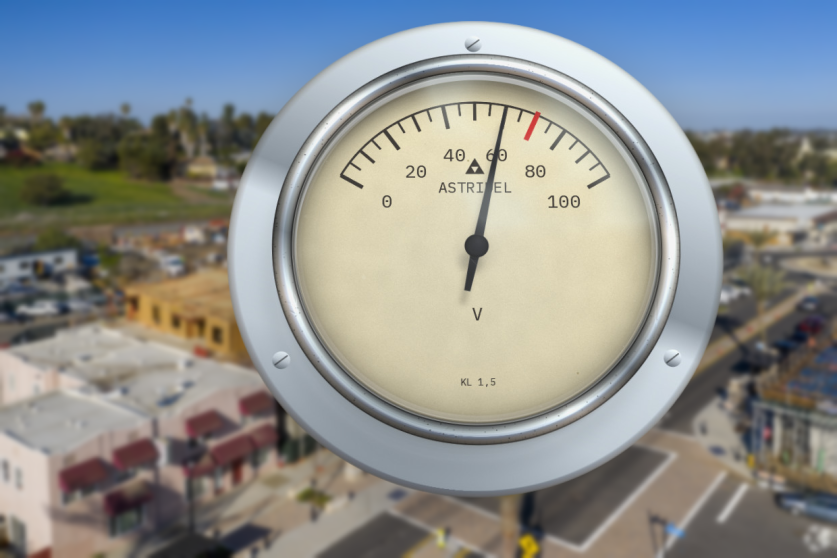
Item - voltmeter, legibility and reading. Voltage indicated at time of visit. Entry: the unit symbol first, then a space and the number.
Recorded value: V 60
